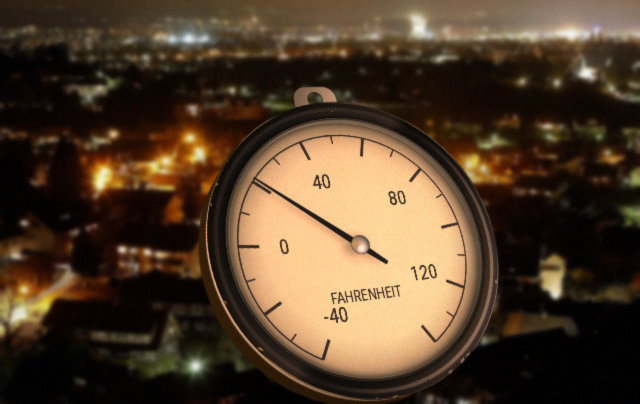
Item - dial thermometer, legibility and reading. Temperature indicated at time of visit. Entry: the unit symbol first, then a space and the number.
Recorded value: °F 20
